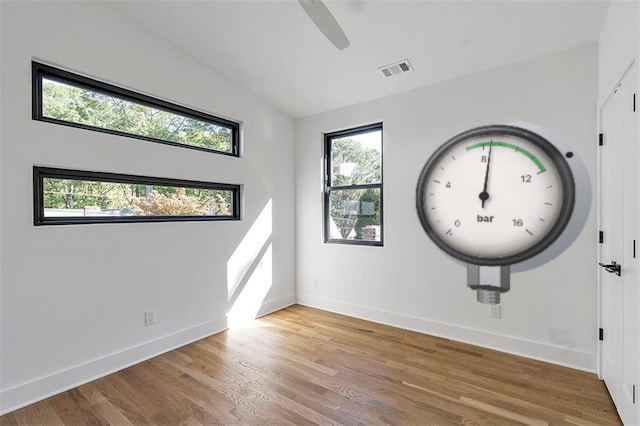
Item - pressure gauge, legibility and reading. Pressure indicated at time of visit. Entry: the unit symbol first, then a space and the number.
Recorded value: bar 8.5
